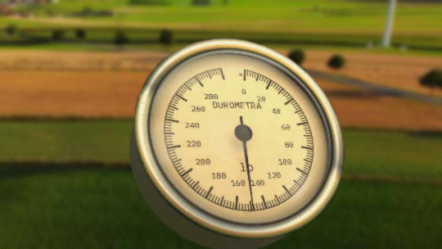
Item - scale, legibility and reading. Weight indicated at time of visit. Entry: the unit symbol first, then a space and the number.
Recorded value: lb 150
